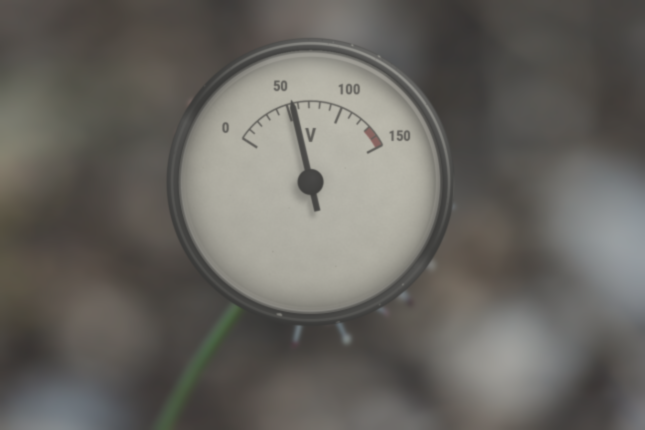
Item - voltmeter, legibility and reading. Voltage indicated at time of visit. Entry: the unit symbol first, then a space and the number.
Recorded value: V 55
